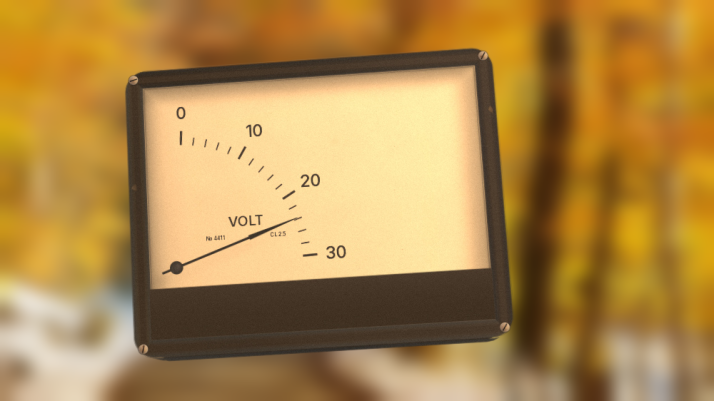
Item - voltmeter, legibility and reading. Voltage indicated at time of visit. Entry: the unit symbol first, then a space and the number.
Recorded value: V 24
